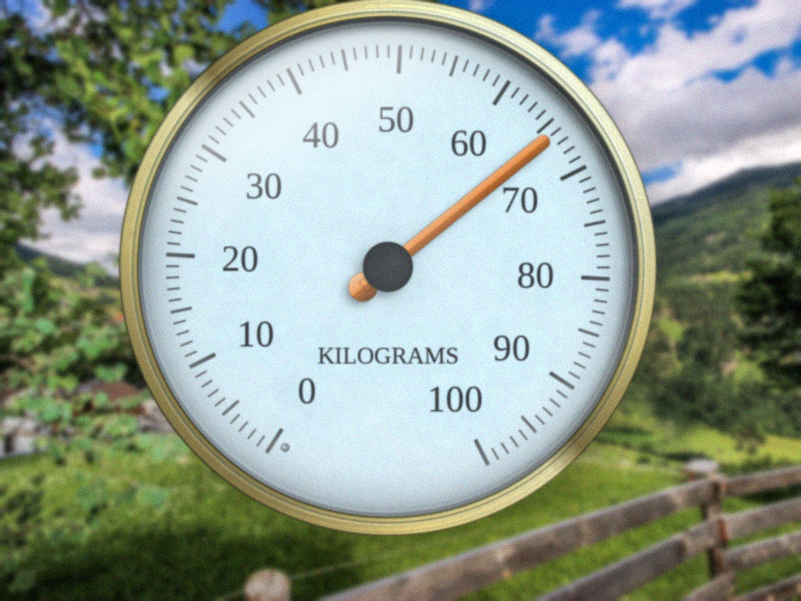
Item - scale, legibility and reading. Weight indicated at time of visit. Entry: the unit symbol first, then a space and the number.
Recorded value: kg 66
